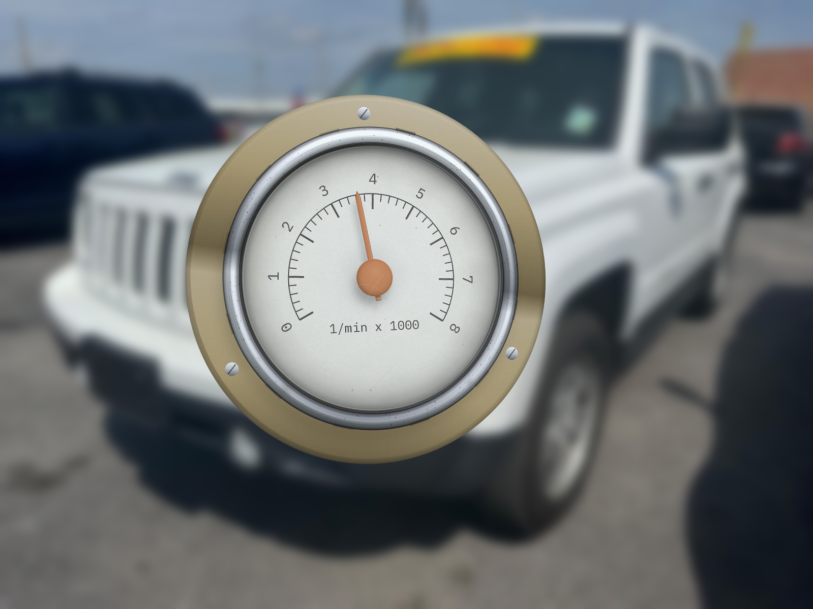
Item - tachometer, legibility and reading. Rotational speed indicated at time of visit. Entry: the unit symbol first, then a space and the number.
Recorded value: rpm 3600
